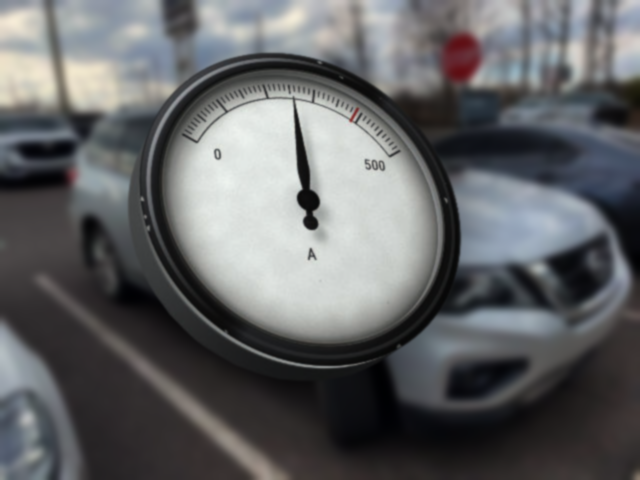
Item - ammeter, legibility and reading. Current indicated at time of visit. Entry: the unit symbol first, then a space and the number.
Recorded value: A 250
